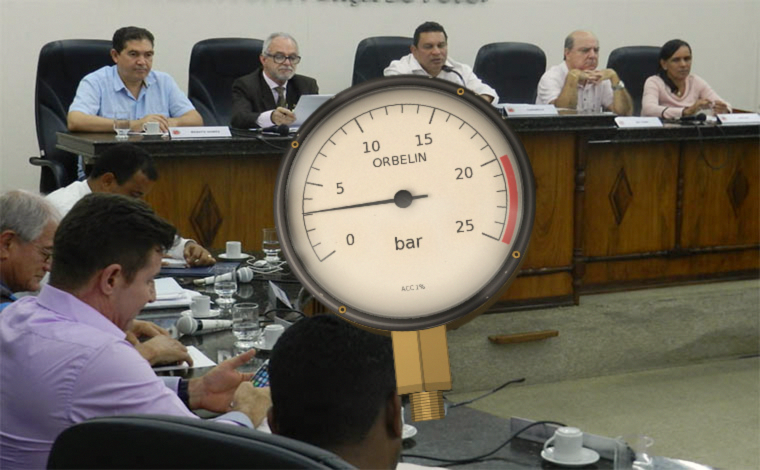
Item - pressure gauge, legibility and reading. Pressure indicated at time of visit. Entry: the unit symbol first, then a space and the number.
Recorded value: bar 3
